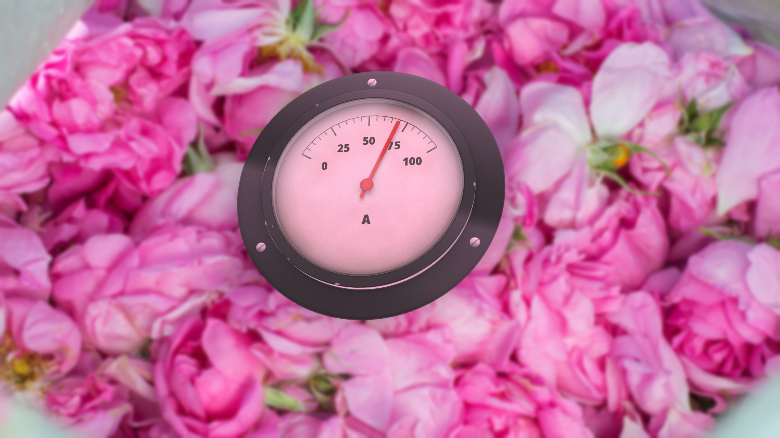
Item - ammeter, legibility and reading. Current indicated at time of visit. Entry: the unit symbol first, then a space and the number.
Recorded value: A 70
